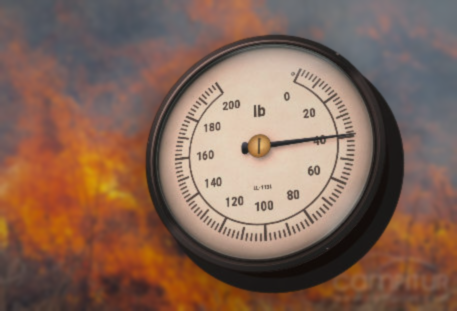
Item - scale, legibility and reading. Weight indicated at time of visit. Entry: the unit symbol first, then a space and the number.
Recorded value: lb 40
